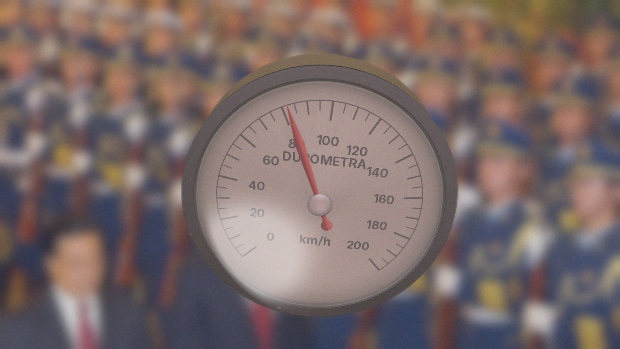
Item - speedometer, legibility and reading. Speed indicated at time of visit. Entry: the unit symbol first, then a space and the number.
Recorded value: km/h 82.5
